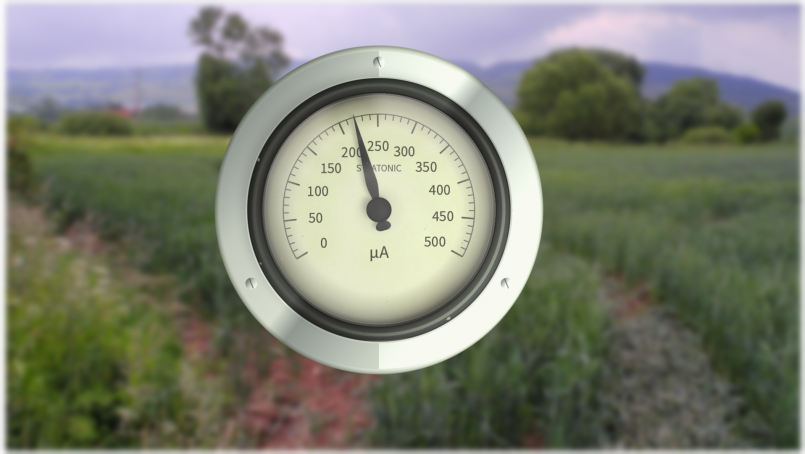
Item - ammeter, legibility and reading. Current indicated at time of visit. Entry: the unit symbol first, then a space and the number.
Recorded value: µA 220
